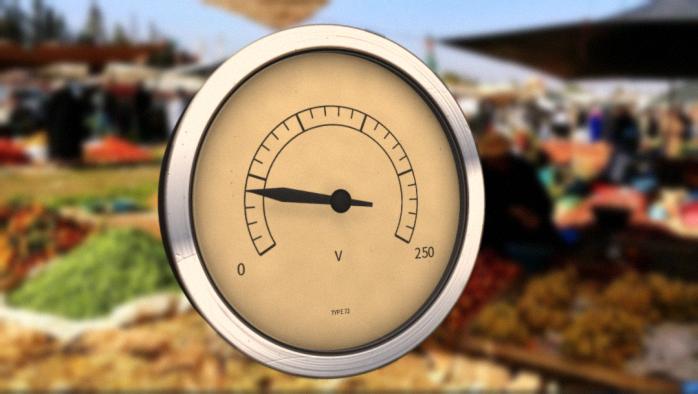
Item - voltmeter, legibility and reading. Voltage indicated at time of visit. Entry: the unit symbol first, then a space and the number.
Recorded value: V 40
